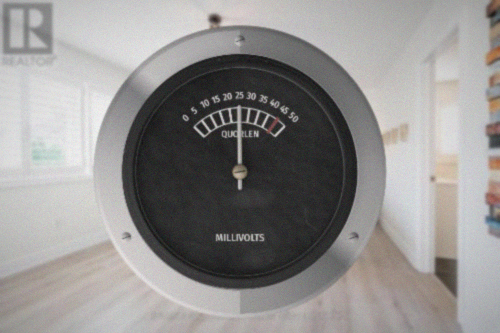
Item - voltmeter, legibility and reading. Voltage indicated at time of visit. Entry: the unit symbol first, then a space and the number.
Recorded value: mV 25
